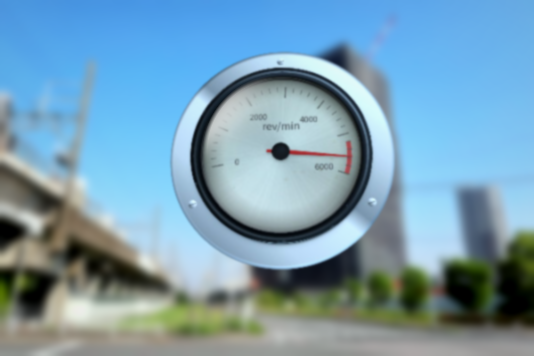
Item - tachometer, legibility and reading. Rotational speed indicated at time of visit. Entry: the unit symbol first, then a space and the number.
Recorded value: rpm 5600
